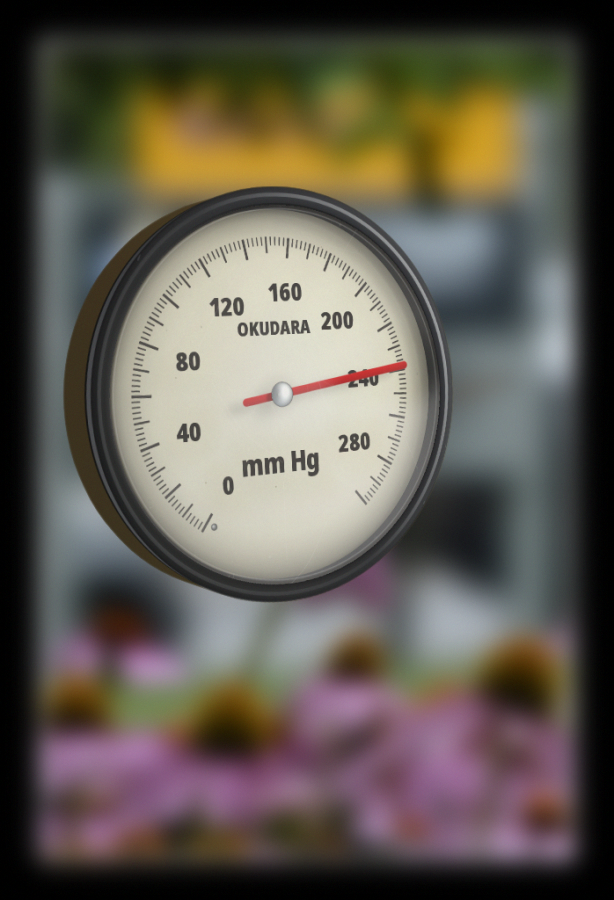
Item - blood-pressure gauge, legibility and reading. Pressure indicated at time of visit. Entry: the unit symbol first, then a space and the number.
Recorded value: mmHg 238
